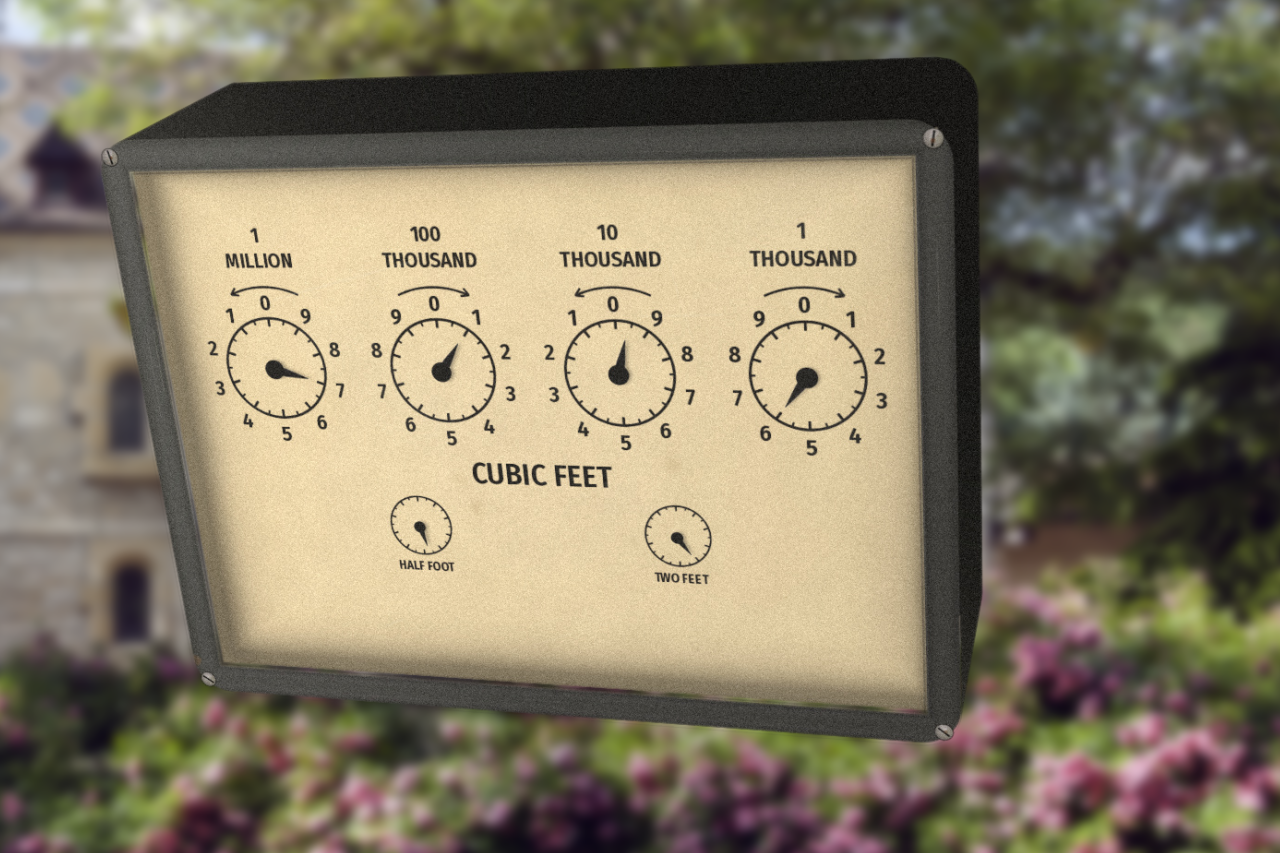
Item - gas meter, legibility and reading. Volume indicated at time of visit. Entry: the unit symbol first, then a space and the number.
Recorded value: ft³ 709600
